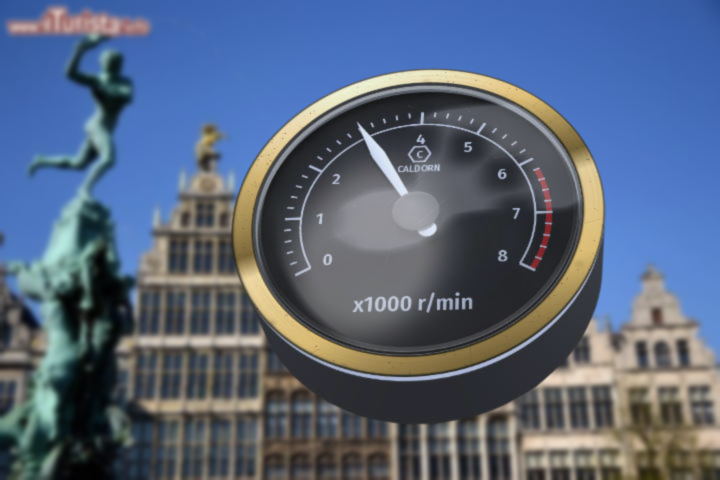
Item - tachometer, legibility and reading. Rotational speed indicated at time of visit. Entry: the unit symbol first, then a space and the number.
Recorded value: rpm 3000
